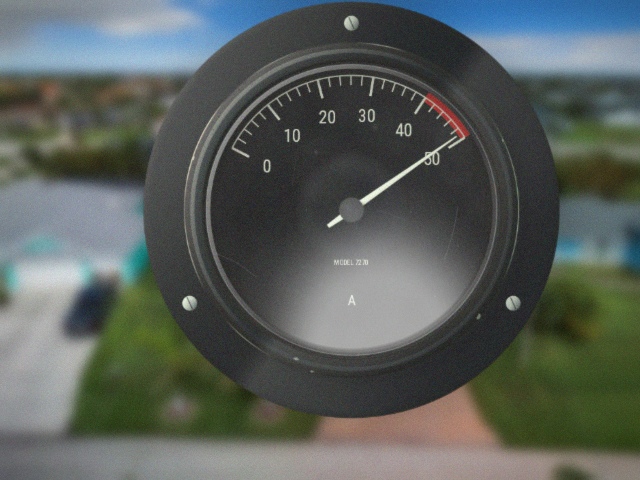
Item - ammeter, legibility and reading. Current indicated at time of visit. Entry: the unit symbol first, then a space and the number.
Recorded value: A 49
